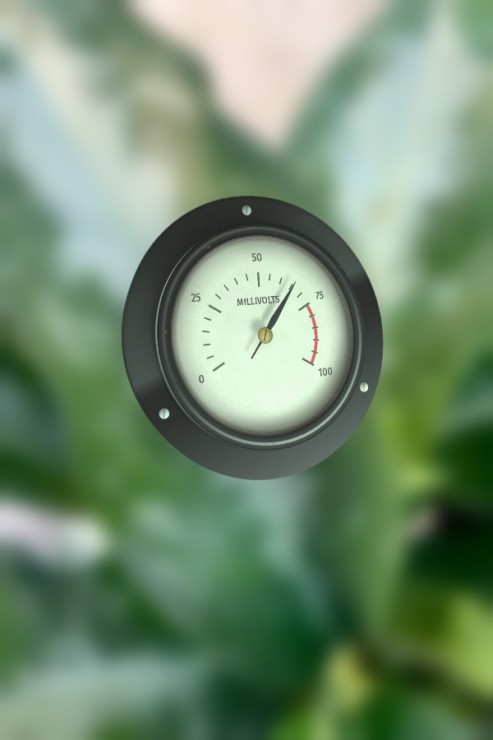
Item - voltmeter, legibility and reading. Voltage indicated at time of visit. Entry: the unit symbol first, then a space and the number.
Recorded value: mV 65
